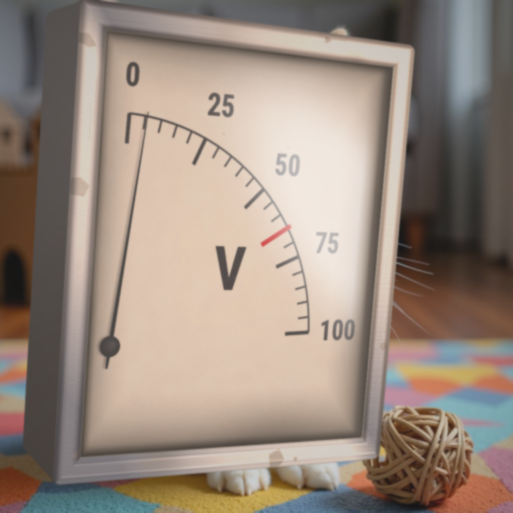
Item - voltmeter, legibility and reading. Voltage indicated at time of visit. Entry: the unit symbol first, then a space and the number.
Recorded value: V 5
